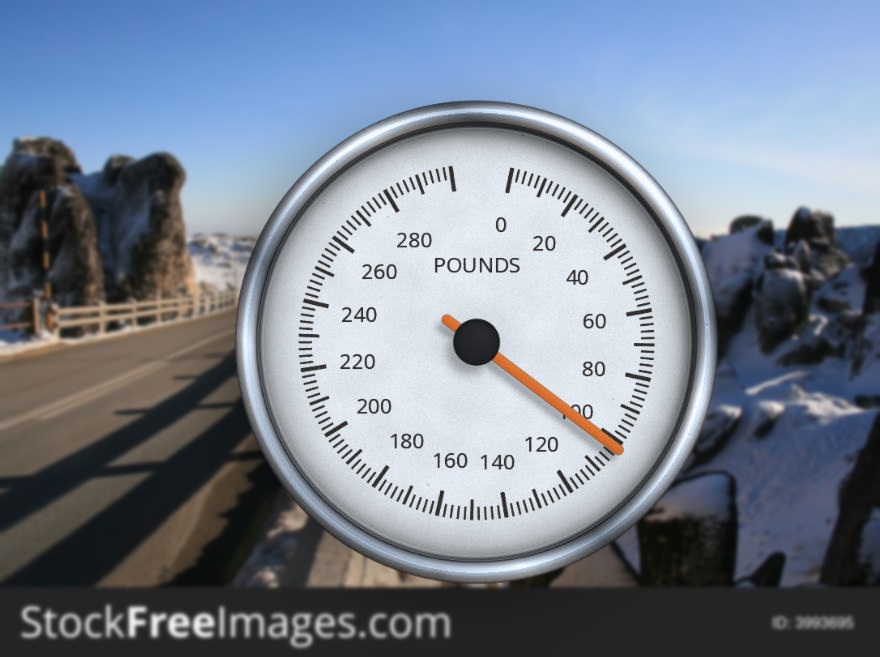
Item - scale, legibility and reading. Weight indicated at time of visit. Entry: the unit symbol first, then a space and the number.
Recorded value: lb 102
